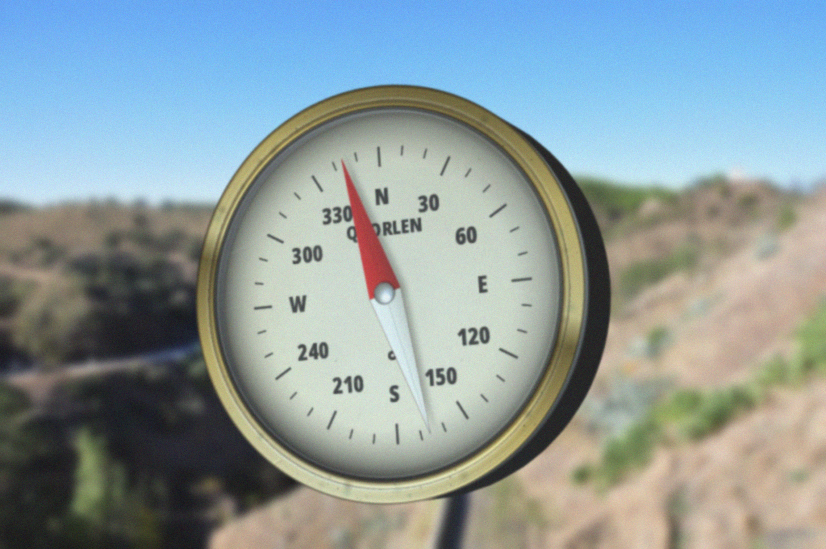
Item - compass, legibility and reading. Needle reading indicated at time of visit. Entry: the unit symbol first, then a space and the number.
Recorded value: ° 345
